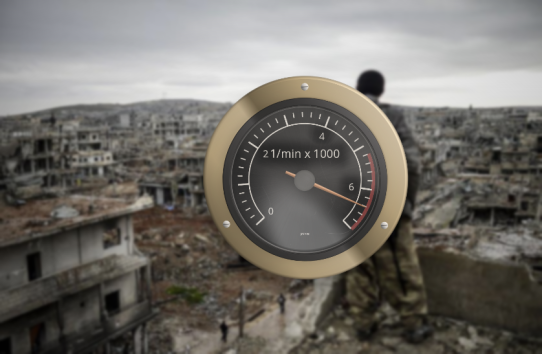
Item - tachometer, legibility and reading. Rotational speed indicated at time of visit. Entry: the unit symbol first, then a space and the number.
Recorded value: rpm 6400
